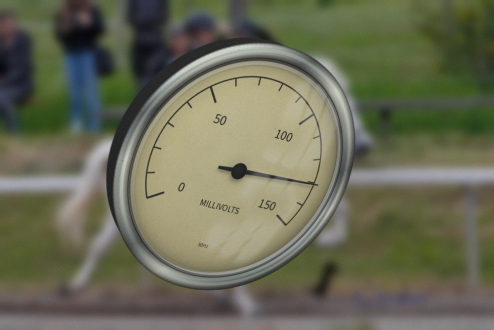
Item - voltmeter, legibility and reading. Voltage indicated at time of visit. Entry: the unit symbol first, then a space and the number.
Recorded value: mV 130
